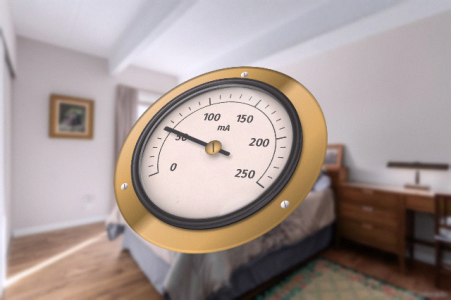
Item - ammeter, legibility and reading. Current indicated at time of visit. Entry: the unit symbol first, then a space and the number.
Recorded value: mA 50
